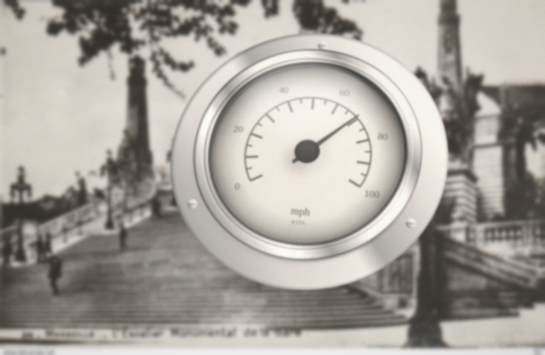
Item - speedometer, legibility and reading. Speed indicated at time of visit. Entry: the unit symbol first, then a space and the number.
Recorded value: mph 70
